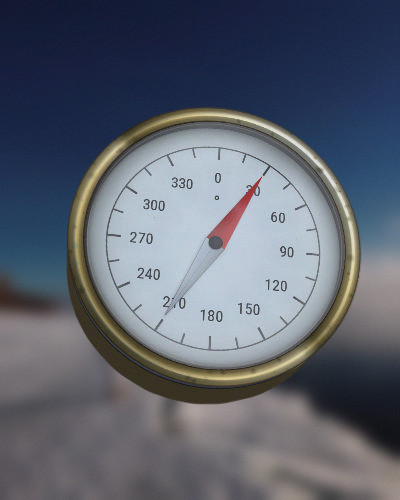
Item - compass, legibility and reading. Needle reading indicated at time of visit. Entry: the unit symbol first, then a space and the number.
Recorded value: ° 30
